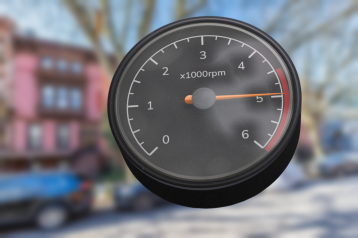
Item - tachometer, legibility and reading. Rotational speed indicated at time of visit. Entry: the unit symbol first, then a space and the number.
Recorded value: rpm 5000
